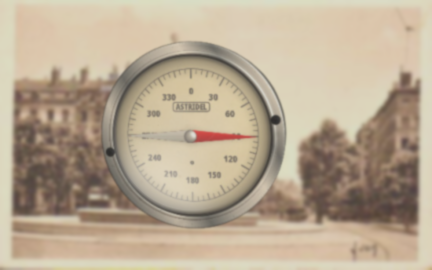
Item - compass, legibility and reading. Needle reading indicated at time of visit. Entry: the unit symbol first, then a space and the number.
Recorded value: ° 90
